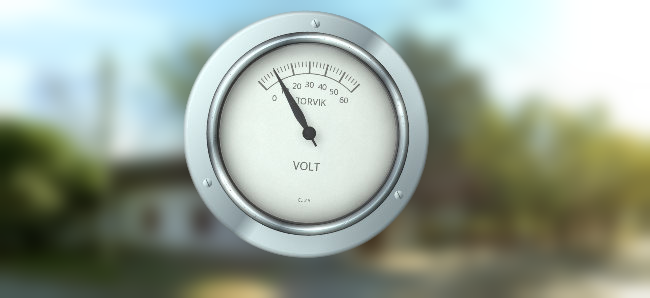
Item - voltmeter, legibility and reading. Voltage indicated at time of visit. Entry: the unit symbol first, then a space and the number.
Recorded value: V 10
